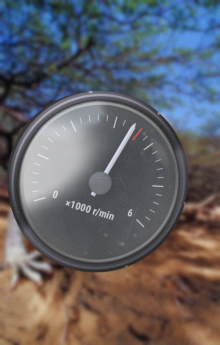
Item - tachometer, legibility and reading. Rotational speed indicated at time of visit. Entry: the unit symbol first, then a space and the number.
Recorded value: rpm 3400
